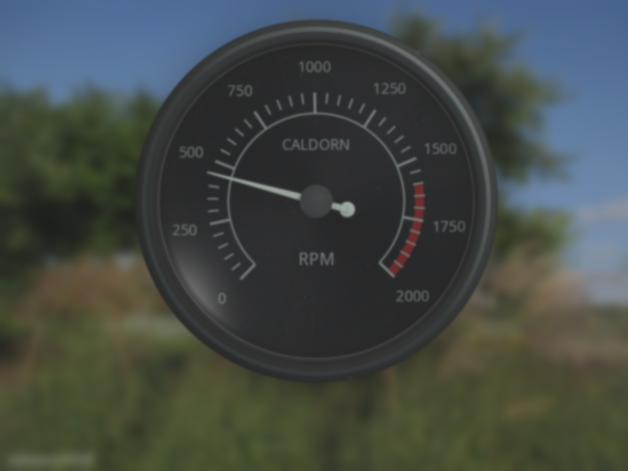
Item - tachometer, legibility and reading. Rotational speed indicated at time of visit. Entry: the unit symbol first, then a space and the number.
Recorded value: rpm 450
